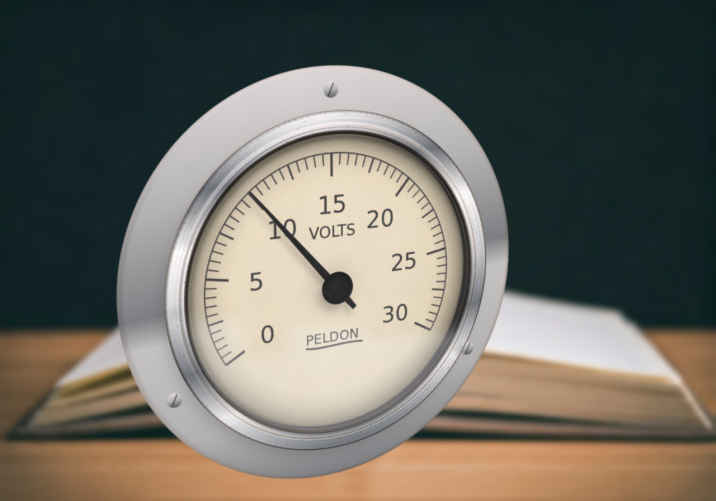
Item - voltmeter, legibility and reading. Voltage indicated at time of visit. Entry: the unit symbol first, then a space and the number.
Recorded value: V 10
